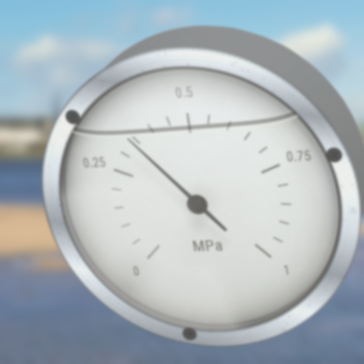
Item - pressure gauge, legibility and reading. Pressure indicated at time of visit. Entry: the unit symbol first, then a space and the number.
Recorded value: MPa 0.35
